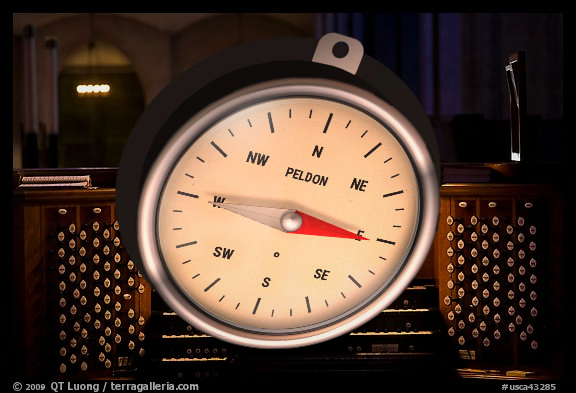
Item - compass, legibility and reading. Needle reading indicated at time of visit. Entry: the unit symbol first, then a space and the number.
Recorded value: ° 90
